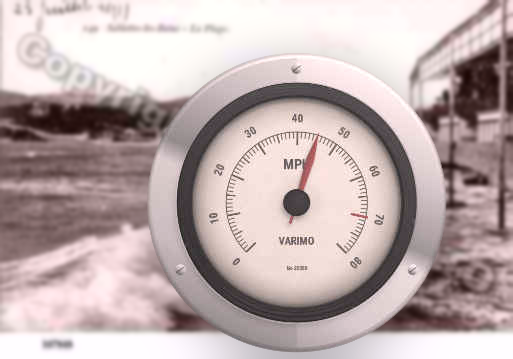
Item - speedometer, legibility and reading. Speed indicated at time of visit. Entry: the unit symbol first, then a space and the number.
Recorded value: mph 45
